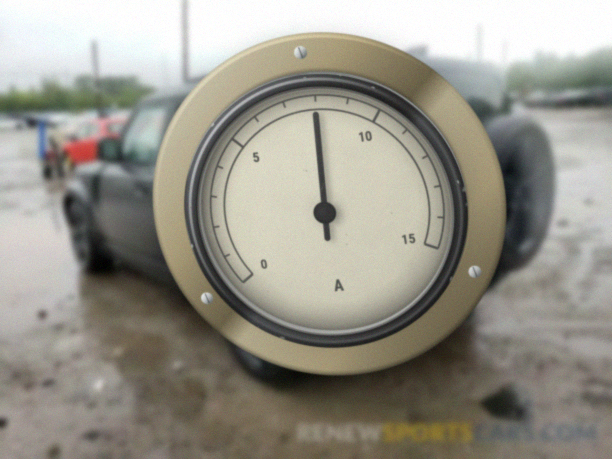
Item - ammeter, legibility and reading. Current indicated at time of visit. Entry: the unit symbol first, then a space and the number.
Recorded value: A 8
